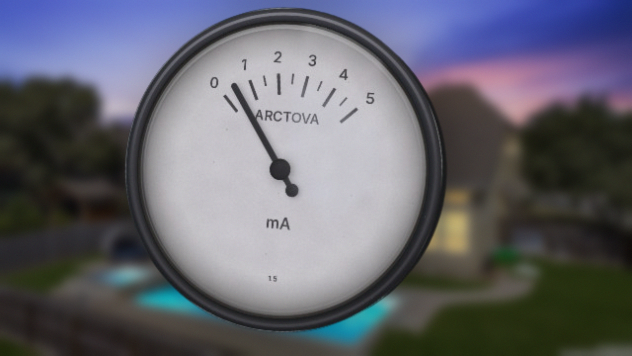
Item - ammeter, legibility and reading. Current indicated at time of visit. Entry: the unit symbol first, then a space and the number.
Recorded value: mA 0.5
